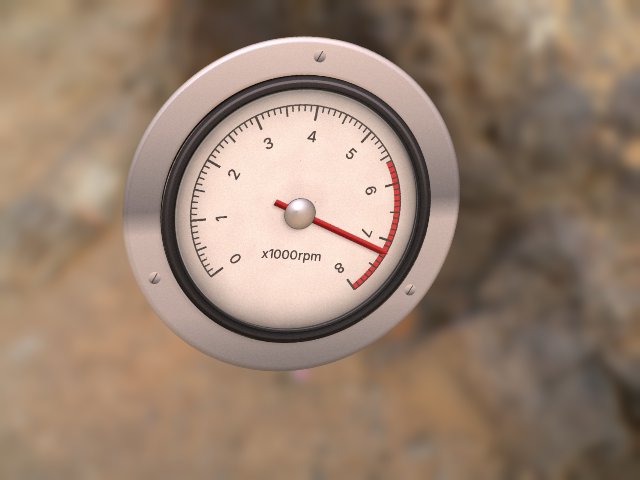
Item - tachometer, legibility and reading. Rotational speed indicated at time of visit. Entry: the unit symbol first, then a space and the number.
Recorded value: rpm 7200
